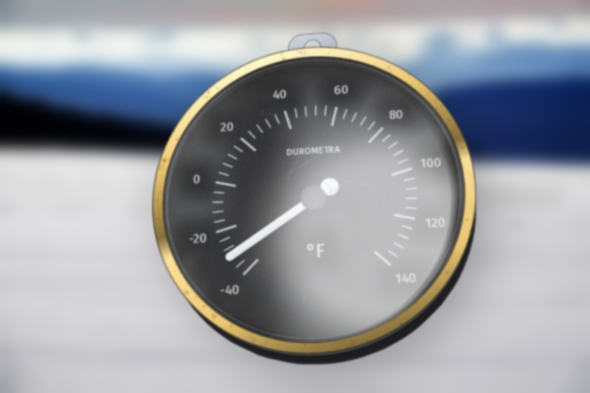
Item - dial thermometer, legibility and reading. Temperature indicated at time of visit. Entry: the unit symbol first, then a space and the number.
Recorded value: °F -32
